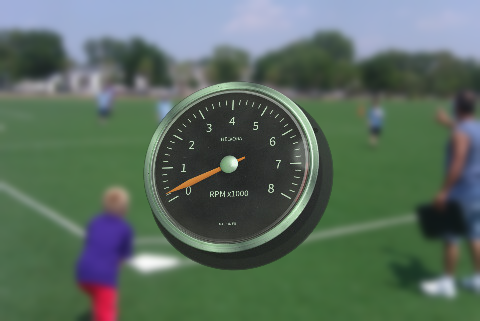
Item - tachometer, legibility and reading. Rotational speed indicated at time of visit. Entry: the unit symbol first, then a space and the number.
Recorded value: rpm 200
